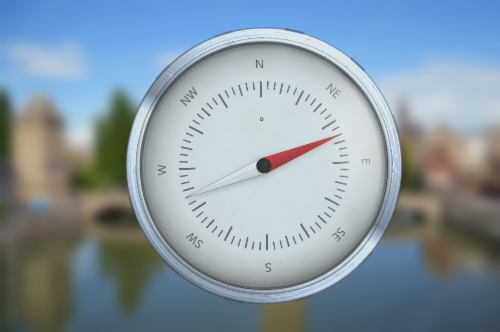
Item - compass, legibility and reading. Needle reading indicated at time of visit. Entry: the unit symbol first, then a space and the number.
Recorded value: ° 70
